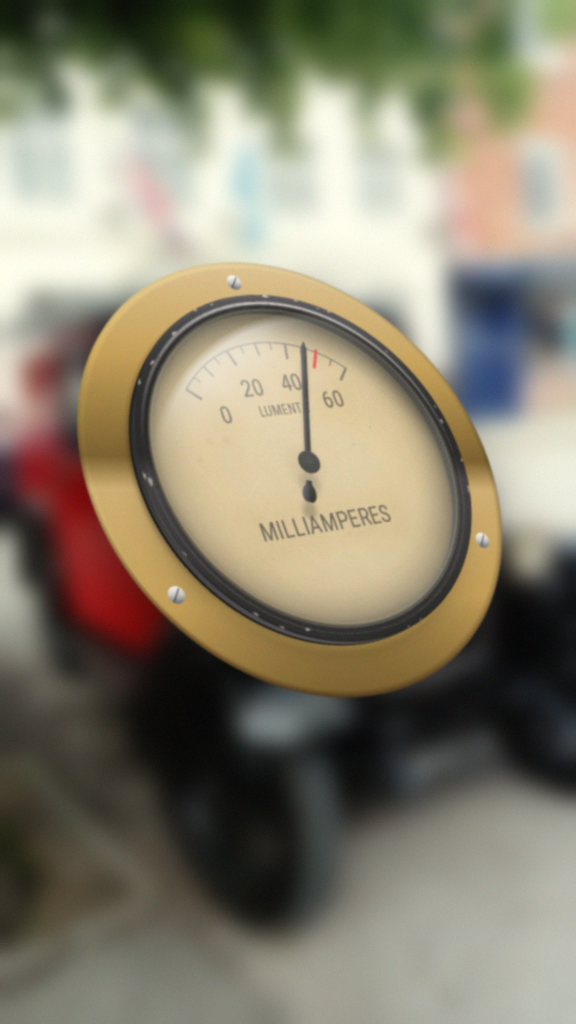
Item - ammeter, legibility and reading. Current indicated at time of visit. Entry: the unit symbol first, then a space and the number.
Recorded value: mA 45
